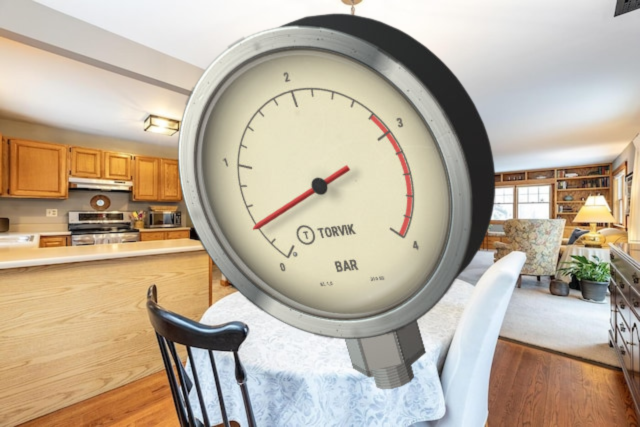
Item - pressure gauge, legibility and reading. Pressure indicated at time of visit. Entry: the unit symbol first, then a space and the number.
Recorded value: bar 0.4
